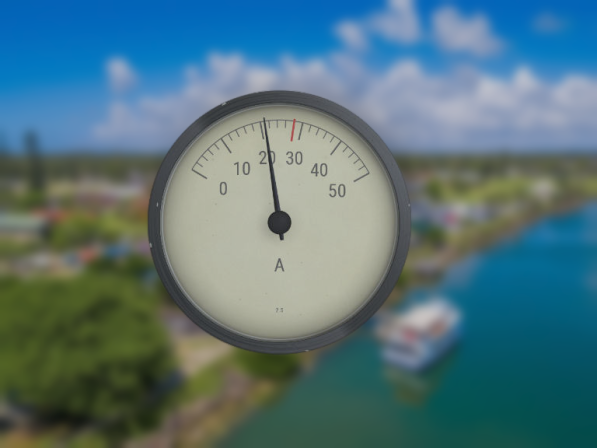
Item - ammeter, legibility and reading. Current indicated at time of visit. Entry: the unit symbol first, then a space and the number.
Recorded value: A 21
